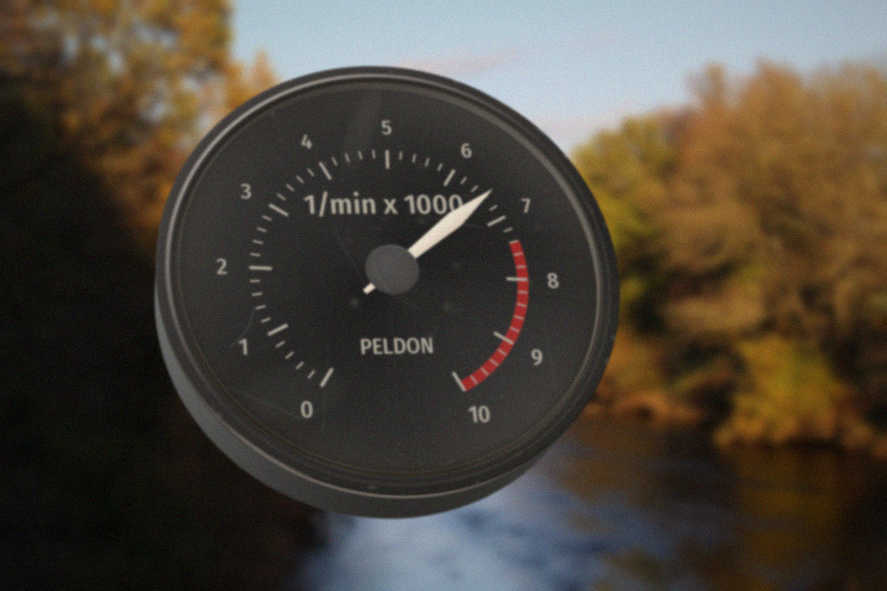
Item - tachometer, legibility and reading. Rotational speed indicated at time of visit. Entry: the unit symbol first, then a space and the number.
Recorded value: rpm 6600
